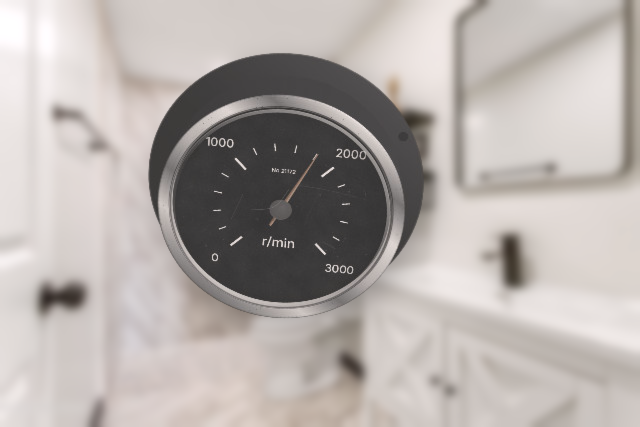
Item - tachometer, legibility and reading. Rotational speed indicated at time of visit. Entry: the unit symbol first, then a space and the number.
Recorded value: rpm 1800
